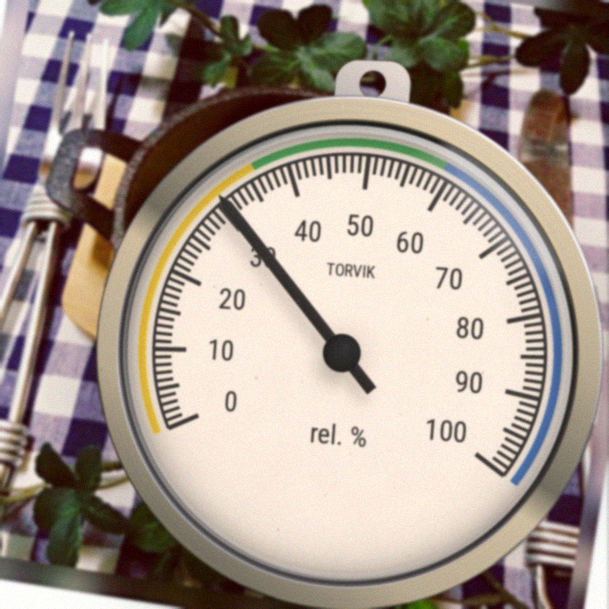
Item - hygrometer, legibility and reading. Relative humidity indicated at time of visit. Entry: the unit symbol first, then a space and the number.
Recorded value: % 31
